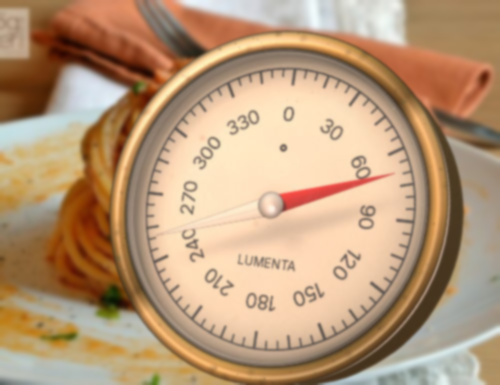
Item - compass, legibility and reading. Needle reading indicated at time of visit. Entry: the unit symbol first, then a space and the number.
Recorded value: ° 70
